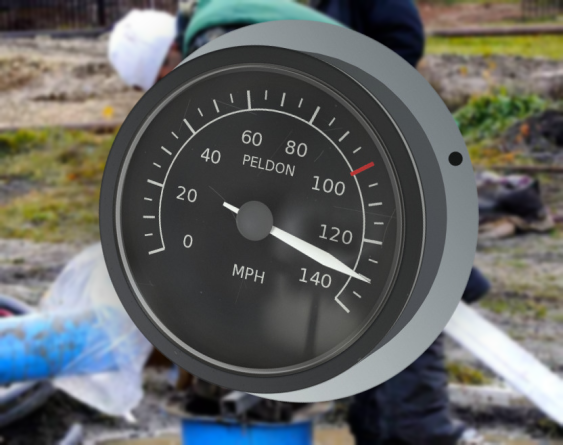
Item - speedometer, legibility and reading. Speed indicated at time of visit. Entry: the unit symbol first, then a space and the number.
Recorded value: mph 130
